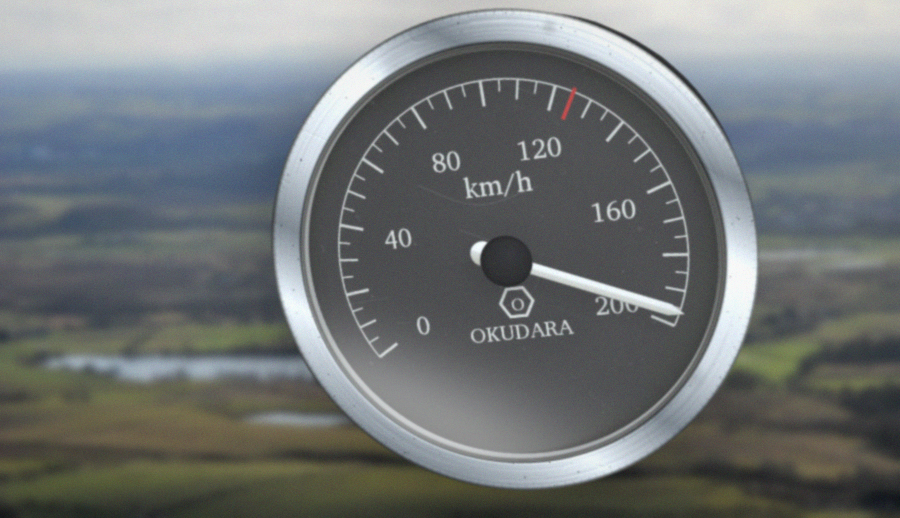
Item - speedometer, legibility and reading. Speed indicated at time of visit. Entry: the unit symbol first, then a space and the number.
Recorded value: km/h 195
